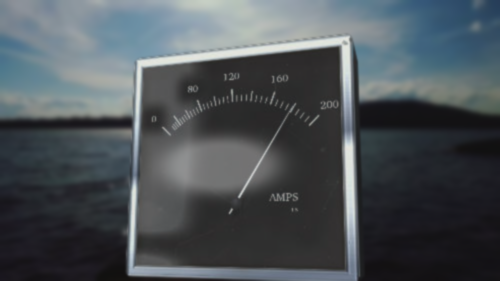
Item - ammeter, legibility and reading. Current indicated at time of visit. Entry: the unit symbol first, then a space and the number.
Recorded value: A 180
